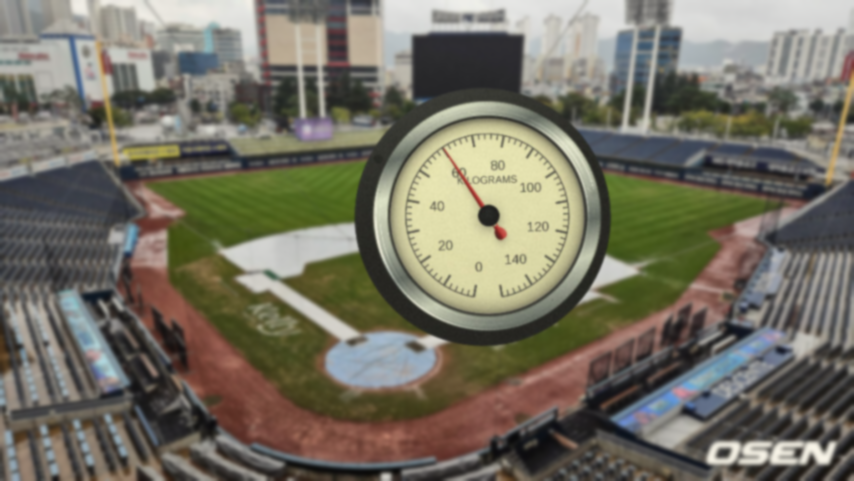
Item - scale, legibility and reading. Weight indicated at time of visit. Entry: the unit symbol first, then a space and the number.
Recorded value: kg 60
